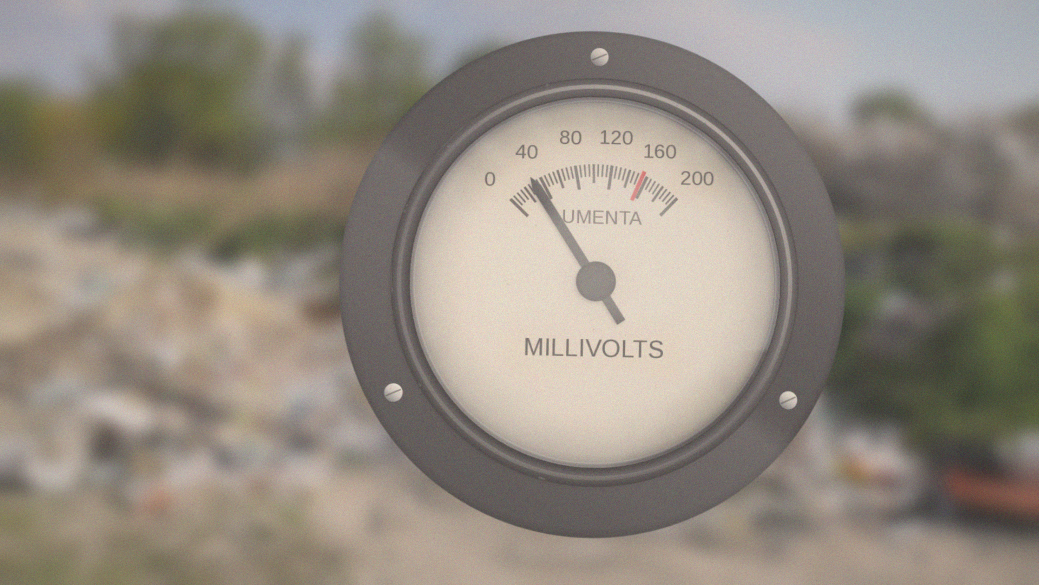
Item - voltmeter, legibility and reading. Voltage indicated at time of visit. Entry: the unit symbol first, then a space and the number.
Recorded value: mV 30
